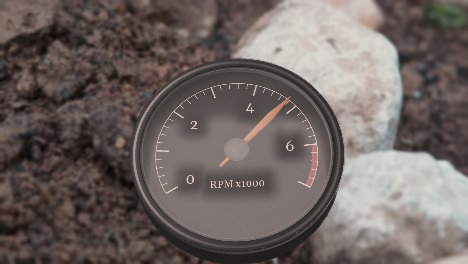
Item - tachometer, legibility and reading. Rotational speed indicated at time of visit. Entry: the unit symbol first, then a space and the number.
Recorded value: rpm 4800
